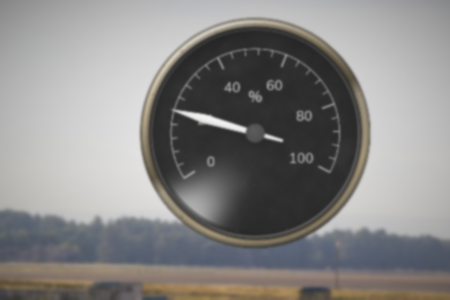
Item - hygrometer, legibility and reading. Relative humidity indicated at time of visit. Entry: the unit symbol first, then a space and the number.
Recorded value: % 20
